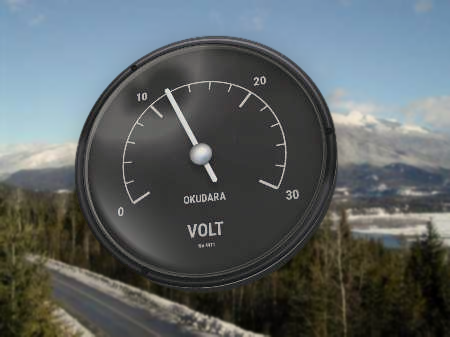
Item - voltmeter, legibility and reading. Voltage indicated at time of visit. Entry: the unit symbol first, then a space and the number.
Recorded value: V 12
